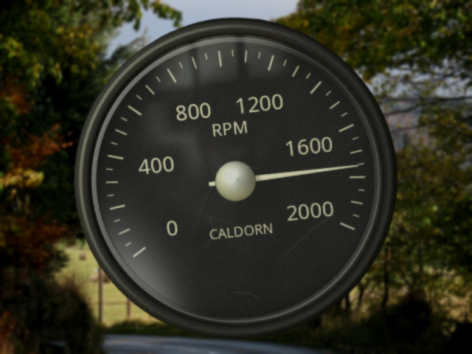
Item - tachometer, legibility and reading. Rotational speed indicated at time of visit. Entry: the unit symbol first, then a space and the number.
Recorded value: rpm 1750
